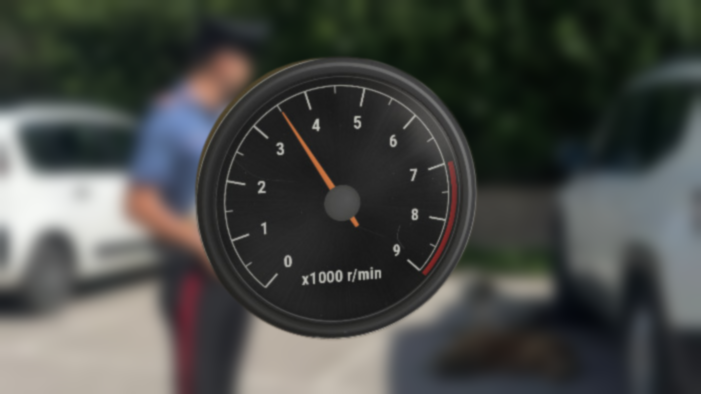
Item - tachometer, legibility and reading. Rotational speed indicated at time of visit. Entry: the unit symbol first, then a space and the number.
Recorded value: rpm 3500
